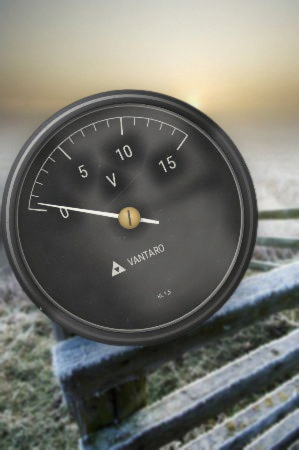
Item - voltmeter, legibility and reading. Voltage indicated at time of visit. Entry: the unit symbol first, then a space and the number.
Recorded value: V 0.5
